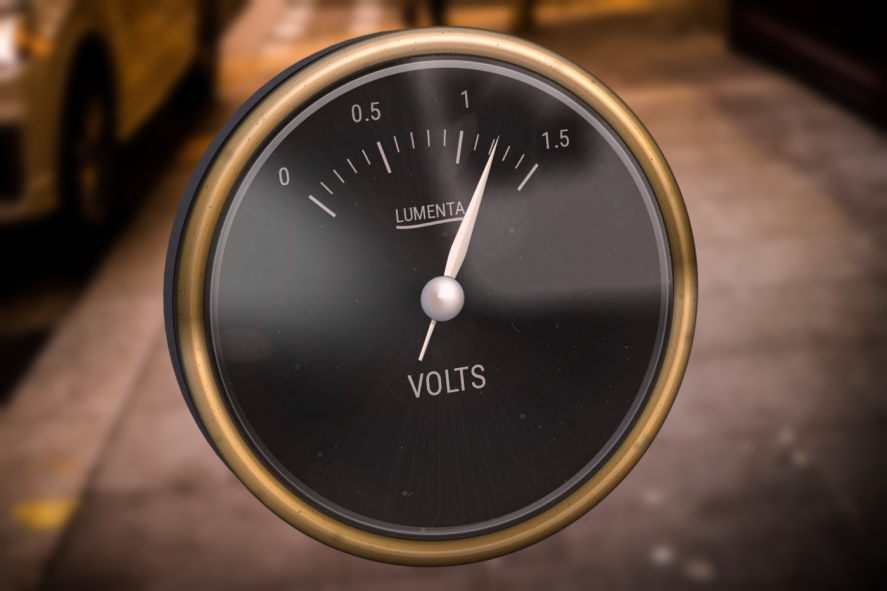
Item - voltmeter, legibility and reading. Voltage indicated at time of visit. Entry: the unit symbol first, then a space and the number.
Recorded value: V 1.2
